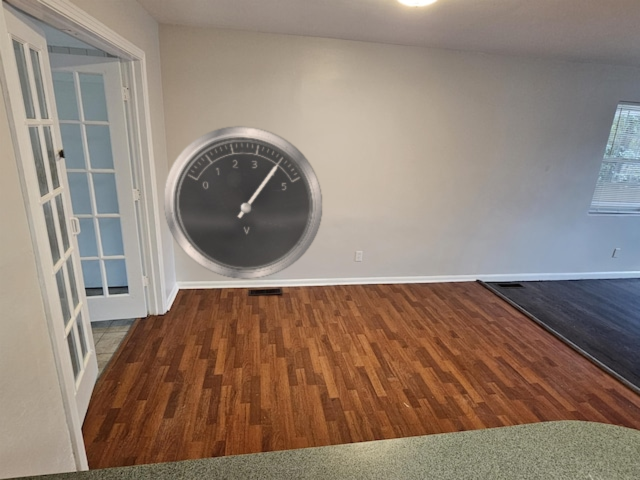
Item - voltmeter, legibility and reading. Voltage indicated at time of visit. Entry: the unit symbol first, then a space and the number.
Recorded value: V 4
